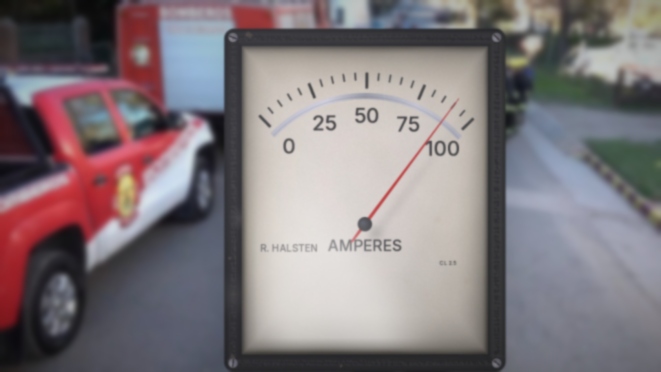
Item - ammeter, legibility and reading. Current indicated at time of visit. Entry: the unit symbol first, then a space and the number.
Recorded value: A 90
